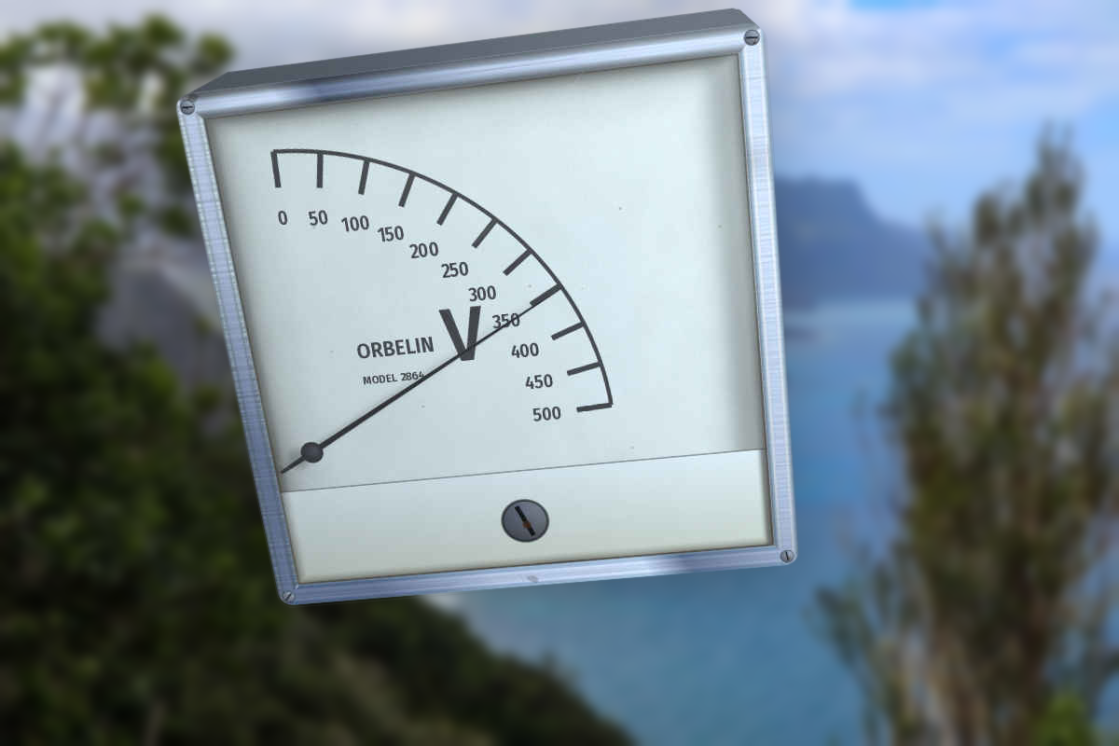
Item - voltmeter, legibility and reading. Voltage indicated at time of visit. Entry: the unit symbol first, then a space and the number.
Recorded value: V 350
